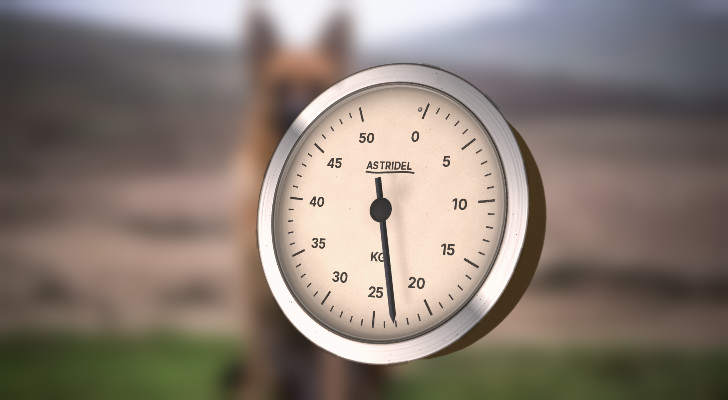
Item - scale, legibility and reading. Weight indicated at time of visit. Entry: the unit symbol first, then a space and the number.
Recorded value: kg 23
